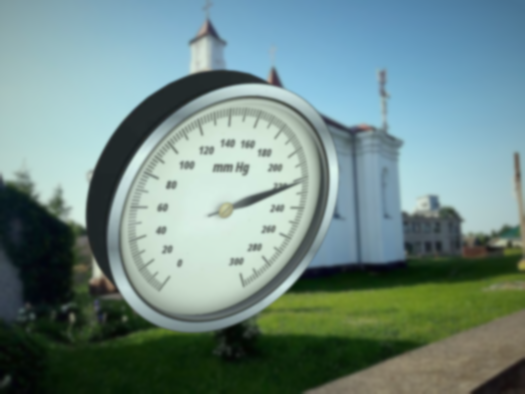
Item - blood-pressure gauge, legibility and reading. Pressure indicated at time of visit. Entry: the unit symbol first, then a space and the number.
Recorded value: mmHg 220
